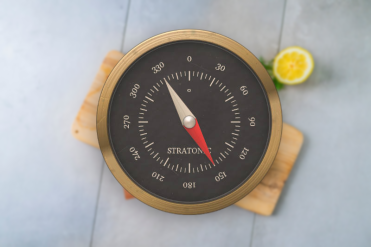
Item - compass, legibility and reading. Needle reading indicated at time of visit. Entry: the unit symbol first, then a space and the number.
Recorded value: ° 150
